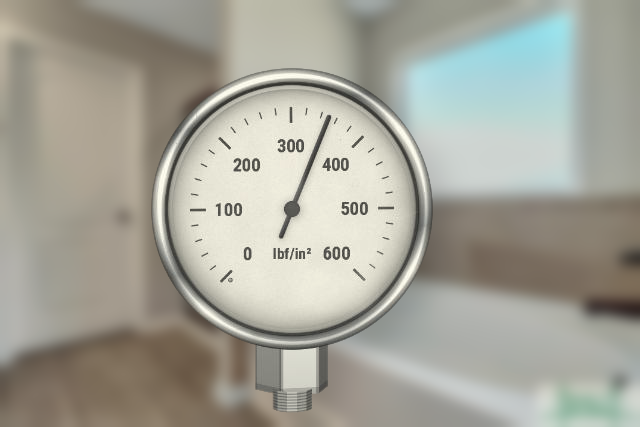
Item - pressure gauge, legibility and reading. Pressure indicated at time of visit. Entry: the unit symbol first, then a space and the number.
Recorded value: psi 350
